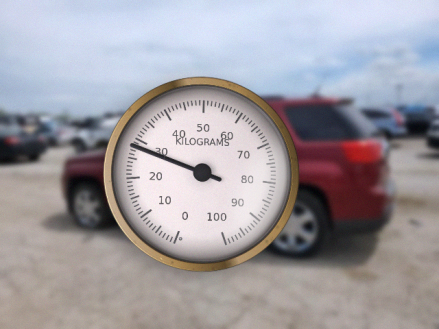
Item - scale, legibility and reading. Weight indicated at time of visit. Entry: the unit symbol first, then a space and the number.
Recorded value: kg 28
